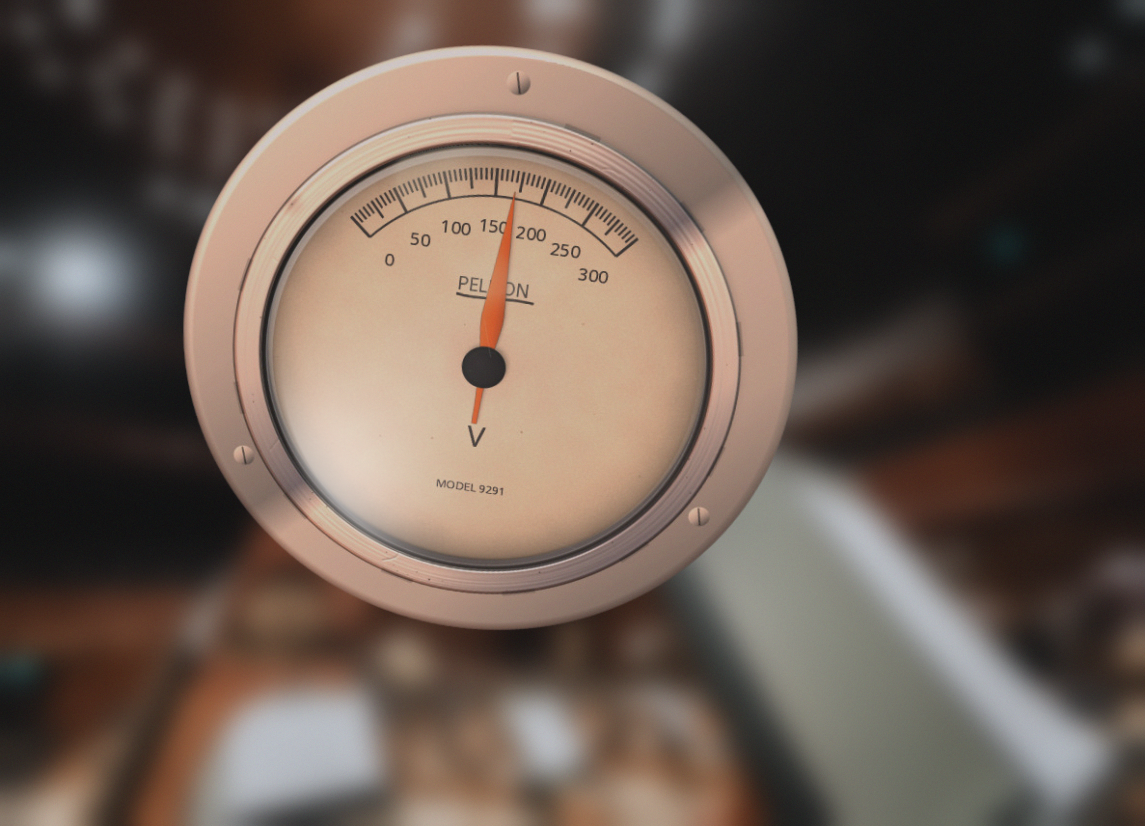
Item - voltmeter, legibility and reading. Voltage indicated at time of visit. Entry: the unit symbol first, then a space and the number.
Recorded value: V 170
